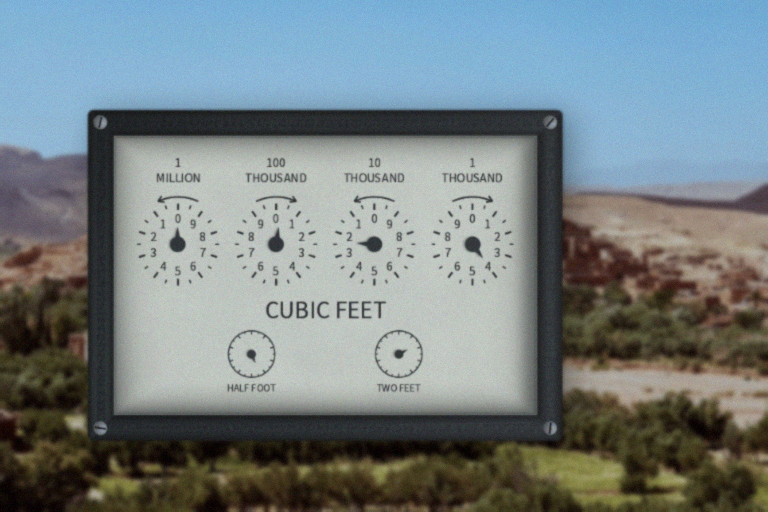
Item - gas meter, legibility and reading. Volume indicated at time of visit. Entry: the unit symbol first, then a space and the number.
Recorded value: ft³ 2400
